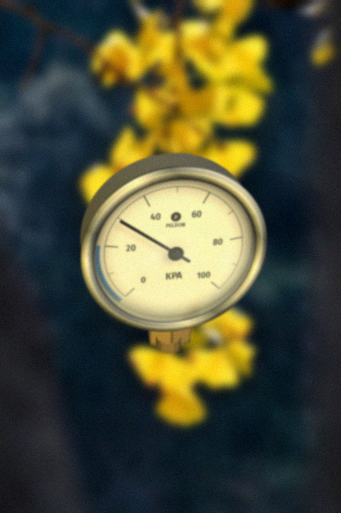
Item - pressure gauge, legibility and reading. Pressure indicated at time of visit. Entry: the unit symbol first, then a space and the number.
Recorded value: kPa 30
